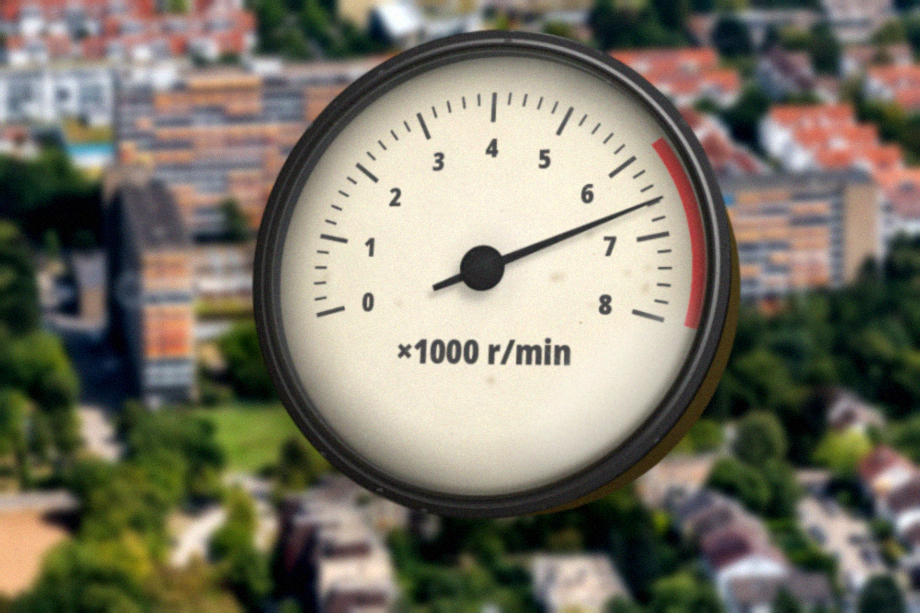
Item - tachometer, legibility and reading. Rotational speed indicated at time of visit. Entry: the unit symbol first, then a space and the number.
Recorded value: rpm 6600
